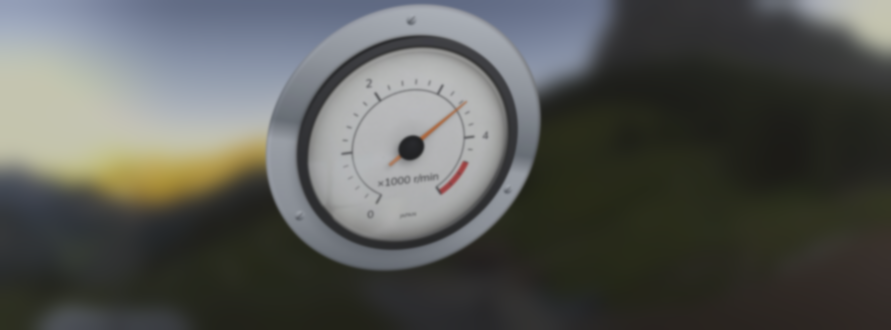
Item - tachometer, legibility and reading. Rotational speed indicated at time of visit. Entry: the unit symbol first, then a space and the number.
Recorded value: rpm 3400
